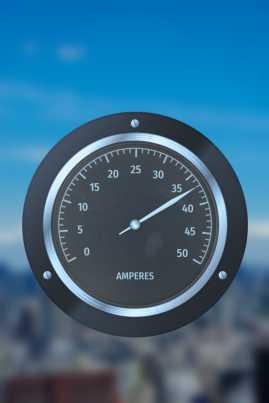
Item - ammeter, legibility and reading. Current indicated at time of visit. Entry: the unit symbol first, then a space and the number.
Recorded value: A 37
